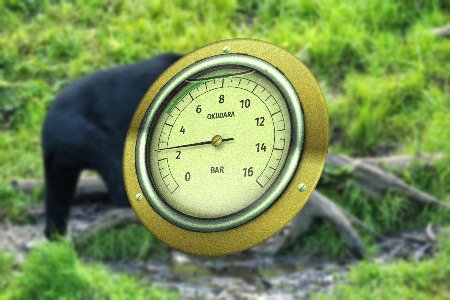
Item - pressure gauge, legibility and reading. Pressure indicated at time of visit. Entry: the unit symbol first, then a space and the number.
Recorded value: bar 2.5
